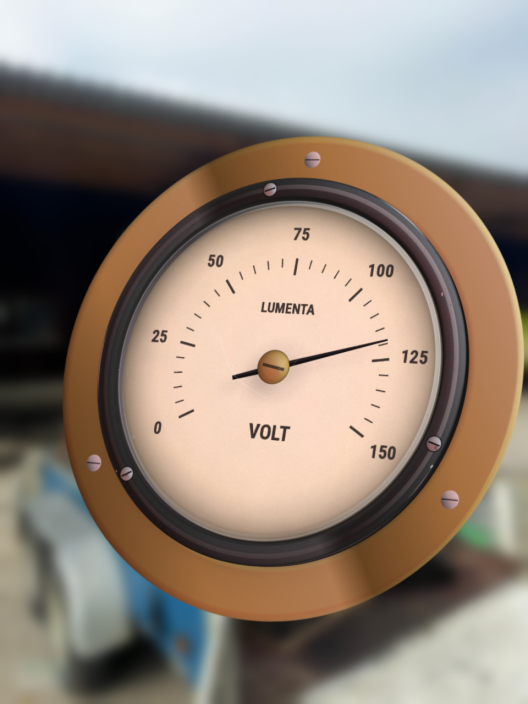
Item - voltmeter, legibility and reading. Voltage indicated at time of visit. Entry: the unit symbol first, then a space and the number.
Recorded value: V 120
